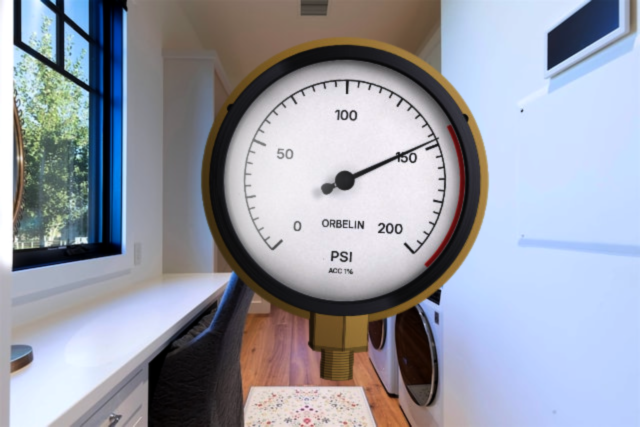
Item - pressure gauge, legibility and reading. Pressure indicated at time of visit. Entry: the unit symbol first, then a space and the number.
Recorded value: psi 147.5
